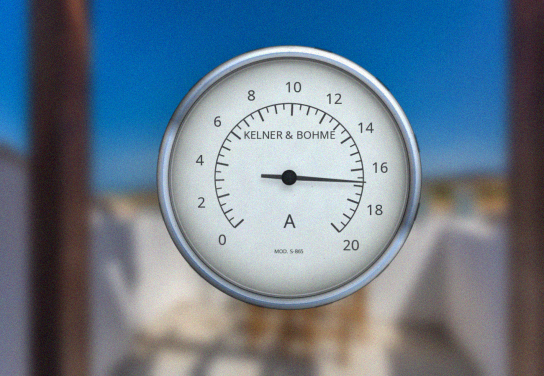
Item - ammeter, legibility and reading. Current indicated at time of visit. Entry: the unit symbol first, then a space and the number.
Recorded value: A 16.75
